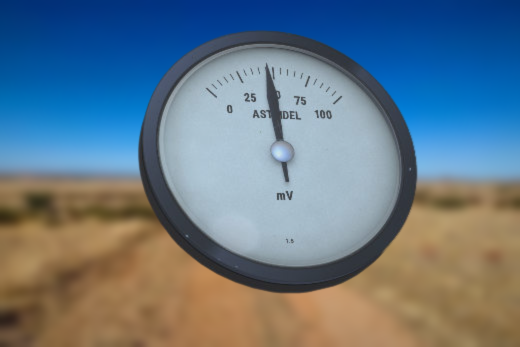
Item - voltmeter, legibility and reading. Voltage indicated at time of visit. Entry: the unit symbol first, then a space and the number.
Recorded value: mV 45
